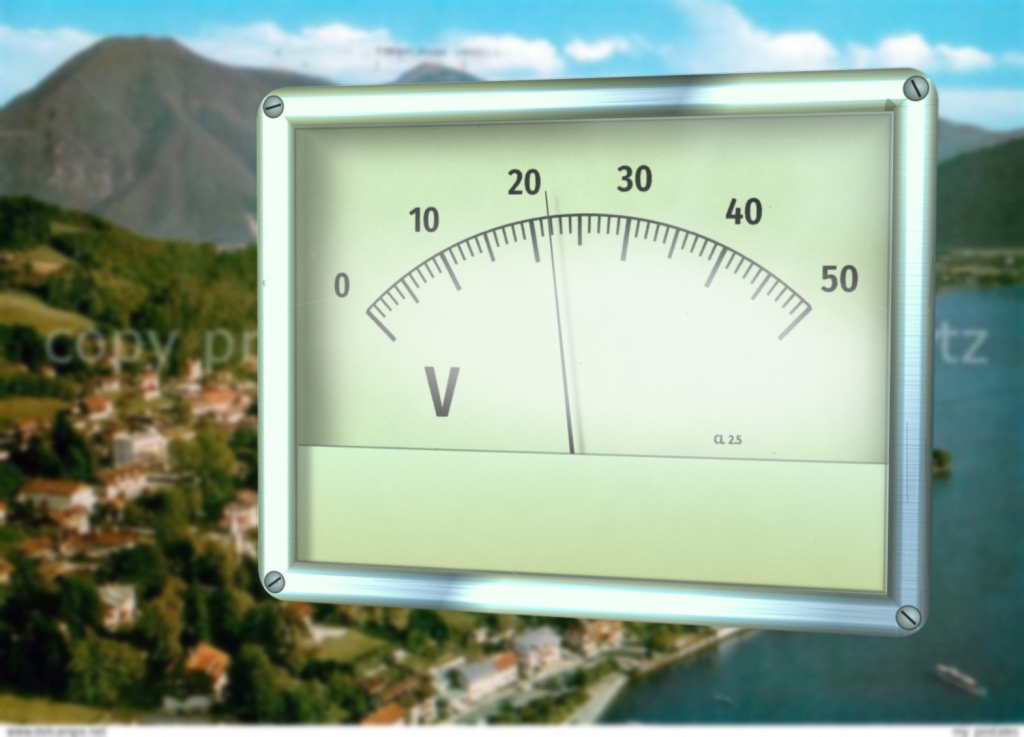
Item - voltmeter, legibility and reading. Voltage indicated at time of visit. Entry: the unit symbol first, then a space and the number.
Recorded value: V 22
